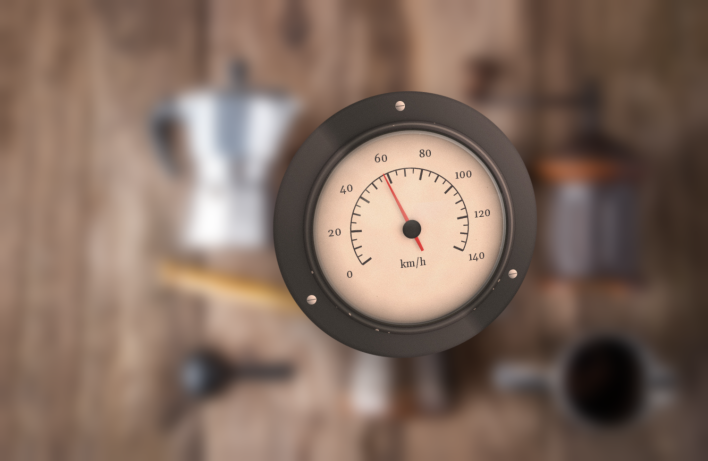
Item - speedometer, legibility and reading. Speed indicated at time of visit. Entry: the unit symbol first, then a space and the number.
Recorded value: km/h 57.5
